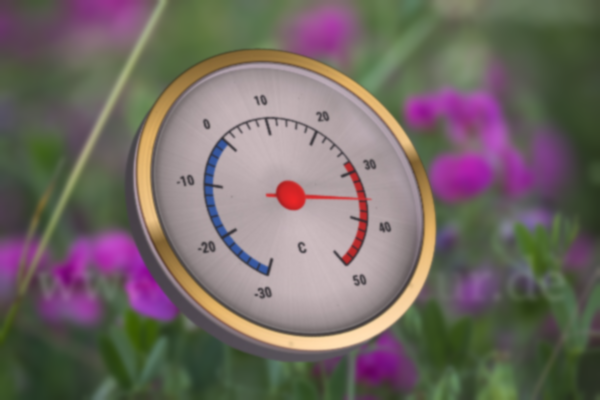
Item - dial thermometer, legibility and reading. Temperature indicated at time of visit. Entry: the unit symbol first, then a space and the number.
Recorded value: °C 36
